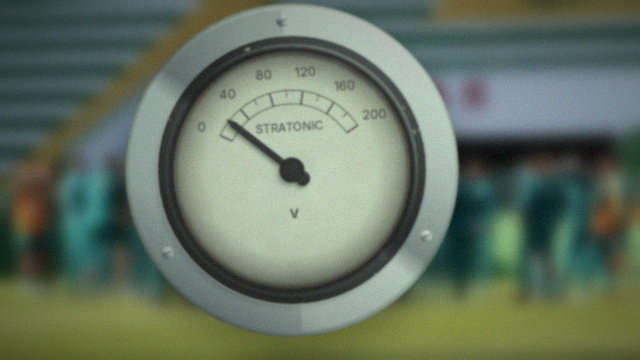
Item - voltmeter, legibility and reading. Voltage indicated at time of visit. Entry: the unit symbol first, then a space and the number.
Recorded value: V 20
